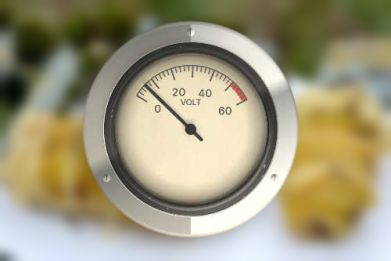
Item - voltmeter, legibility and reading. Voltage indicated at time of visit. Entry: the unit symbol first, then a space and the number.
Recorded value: V 6
